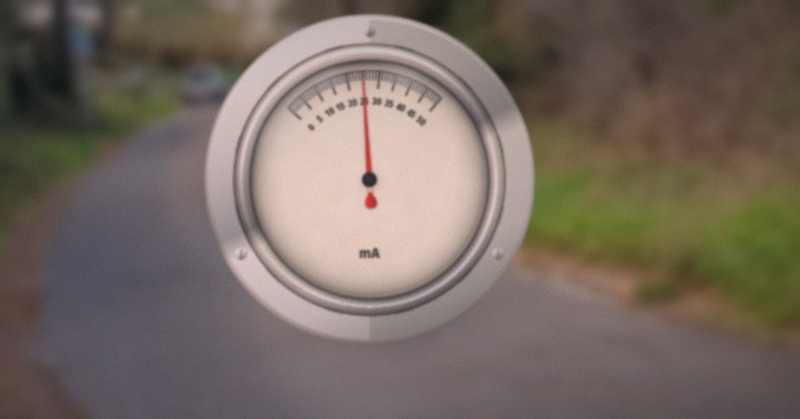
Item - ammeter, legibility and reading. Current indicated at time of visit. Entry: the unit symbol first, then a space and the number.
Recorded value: mA 25
